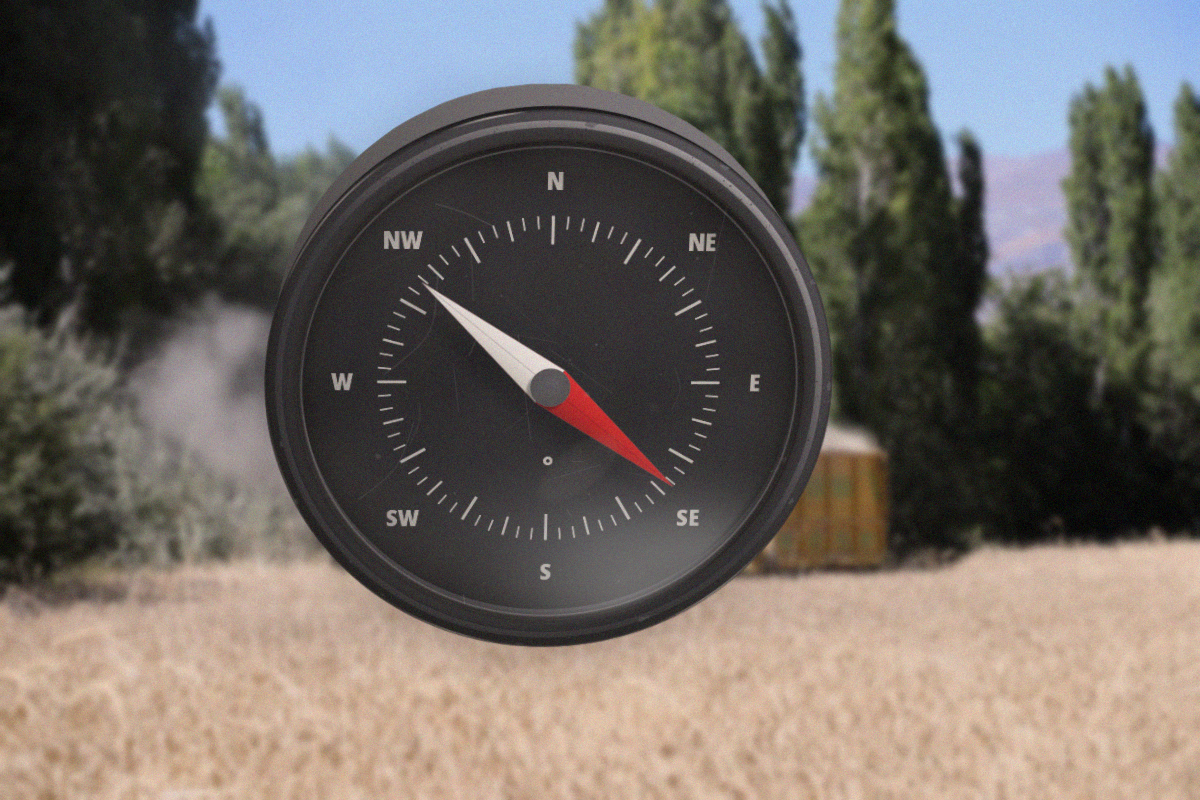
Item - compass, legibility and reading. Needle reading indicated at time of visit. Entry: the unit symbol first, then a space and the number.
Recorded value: ° 130
